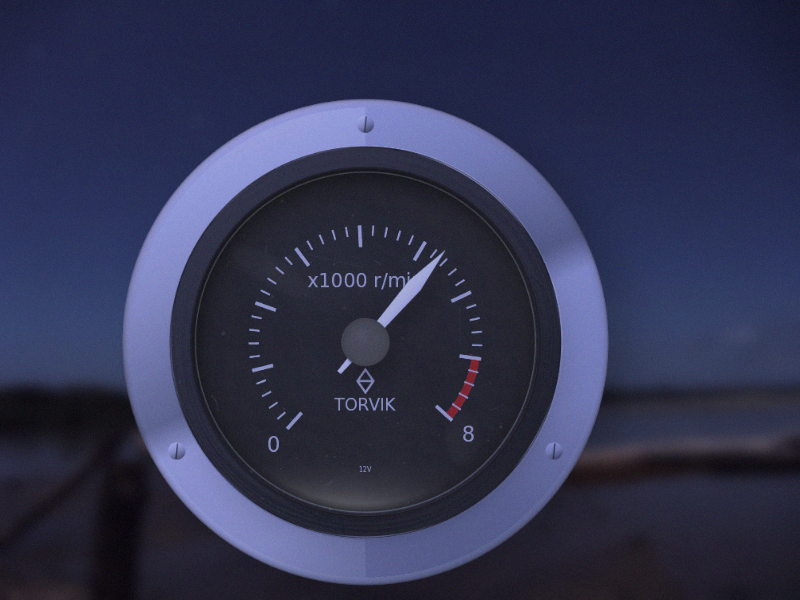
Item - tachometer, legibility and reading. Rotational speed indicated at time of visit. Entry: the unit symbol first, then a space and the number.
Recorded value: rpm 5300
